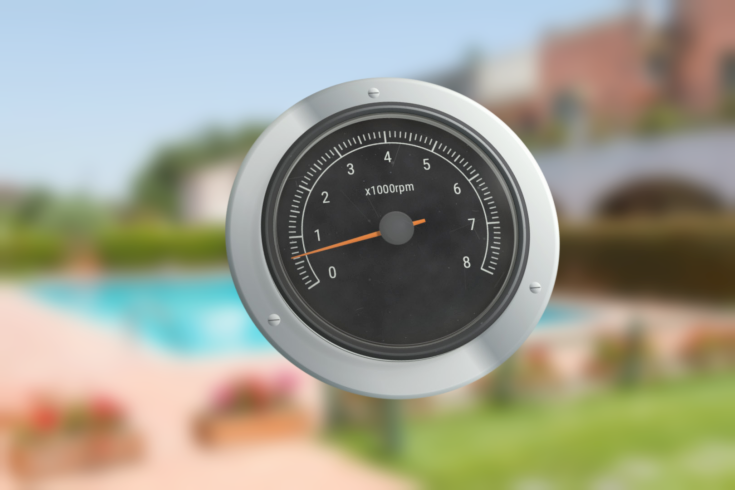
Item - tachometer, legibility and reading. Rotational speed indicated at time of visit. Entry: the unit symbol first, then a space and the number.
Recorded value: rpm 600
